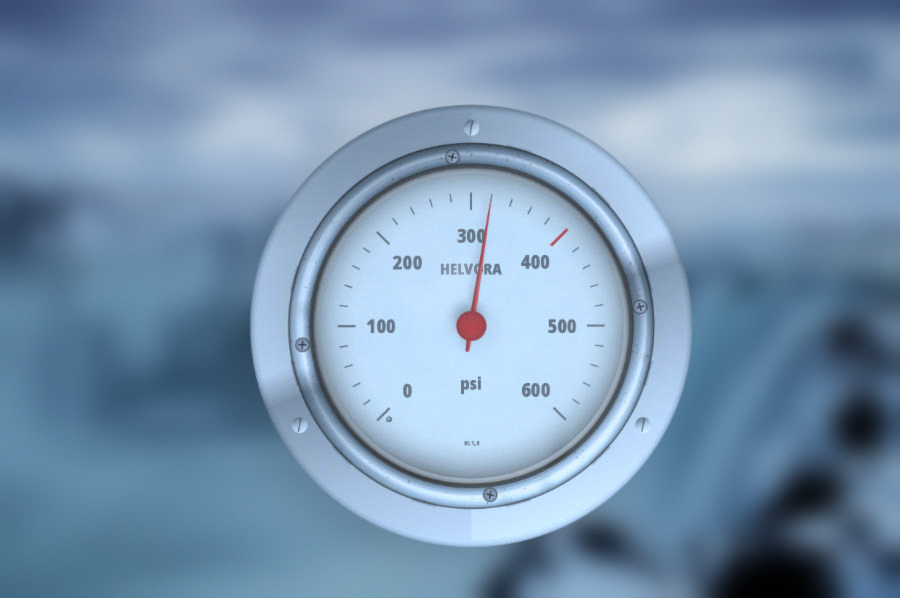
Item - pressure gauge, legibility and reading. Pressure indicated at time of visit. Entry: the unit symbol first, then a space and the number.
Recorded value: psi 320
